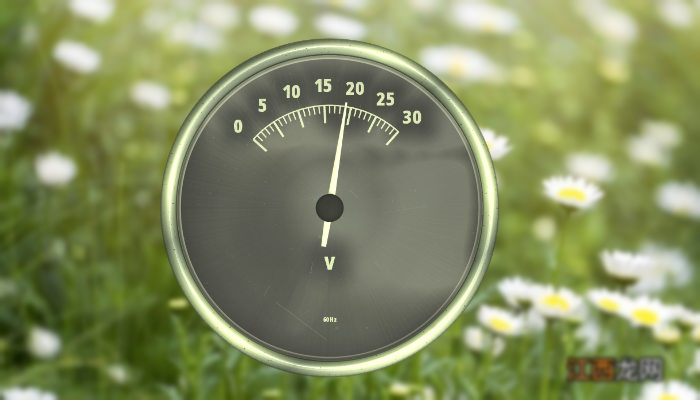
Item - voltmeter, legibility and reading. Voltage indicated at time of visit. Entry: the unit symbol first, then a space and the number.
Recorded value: V 19
